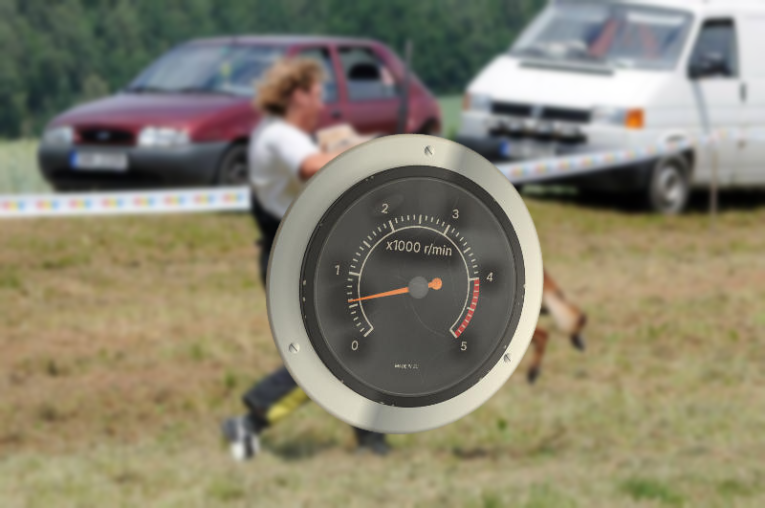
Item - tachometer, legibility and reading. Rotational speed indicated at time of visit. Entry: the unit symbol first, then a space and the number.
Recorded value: rpm 600
